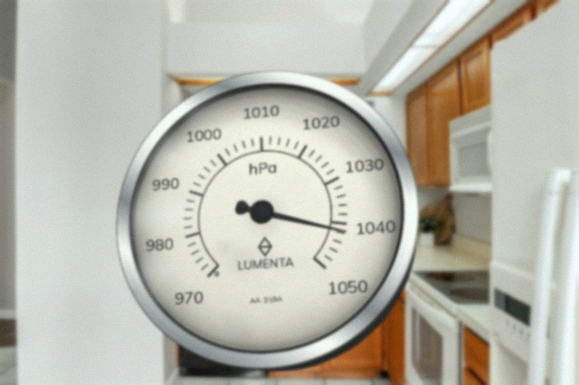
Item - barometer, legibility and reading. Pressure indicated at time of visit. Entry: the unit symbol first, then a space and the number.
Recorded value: hPa 1042
